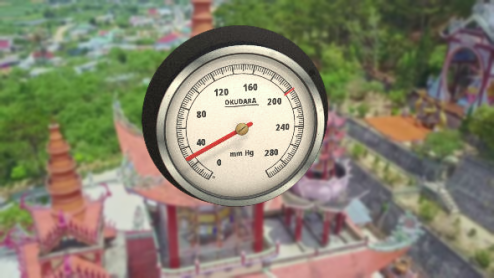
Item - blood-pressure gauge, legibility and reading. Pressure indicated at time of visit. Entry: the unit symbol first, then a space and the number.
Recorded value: mmHg 30
